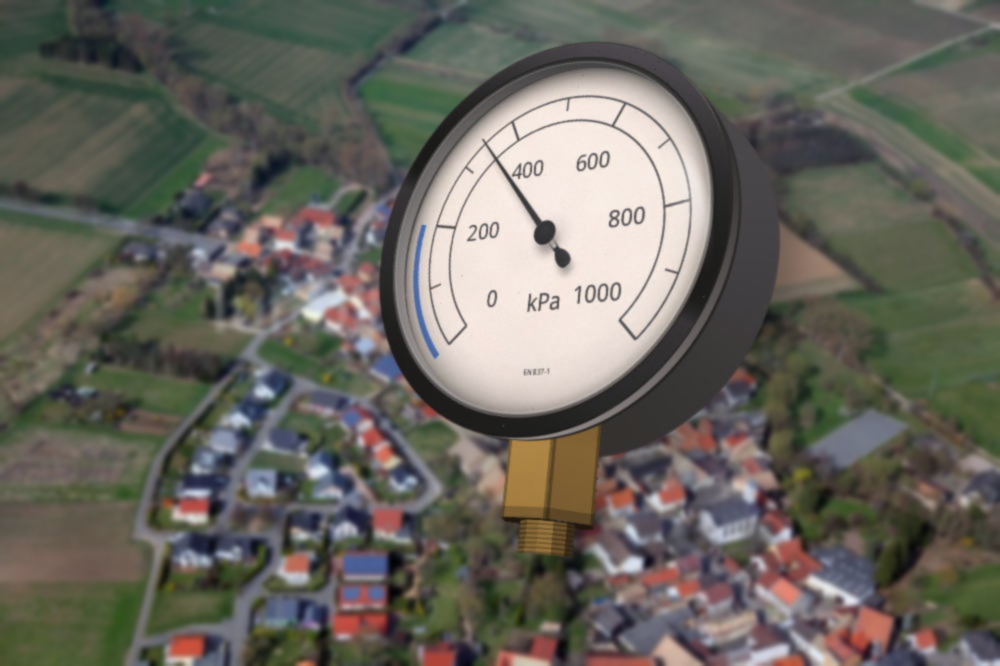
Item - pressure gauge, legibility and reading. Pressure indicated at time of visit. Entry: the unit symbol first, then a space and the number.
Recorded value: kPa 350
